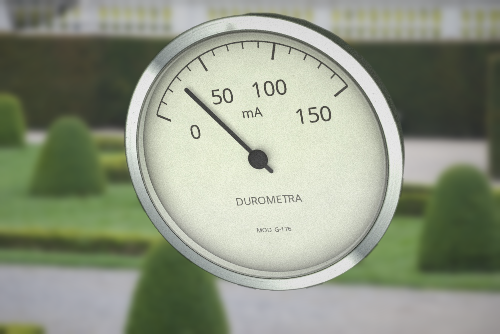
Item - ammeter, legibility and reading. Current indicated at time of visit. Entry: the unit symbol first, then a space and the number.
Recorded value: mA 30
